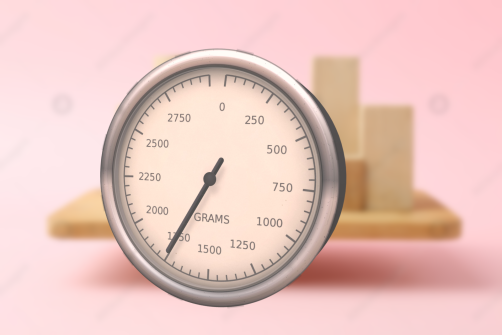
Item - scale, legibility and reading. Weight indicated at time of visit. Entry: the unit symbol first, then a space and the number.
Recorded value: g 1750
